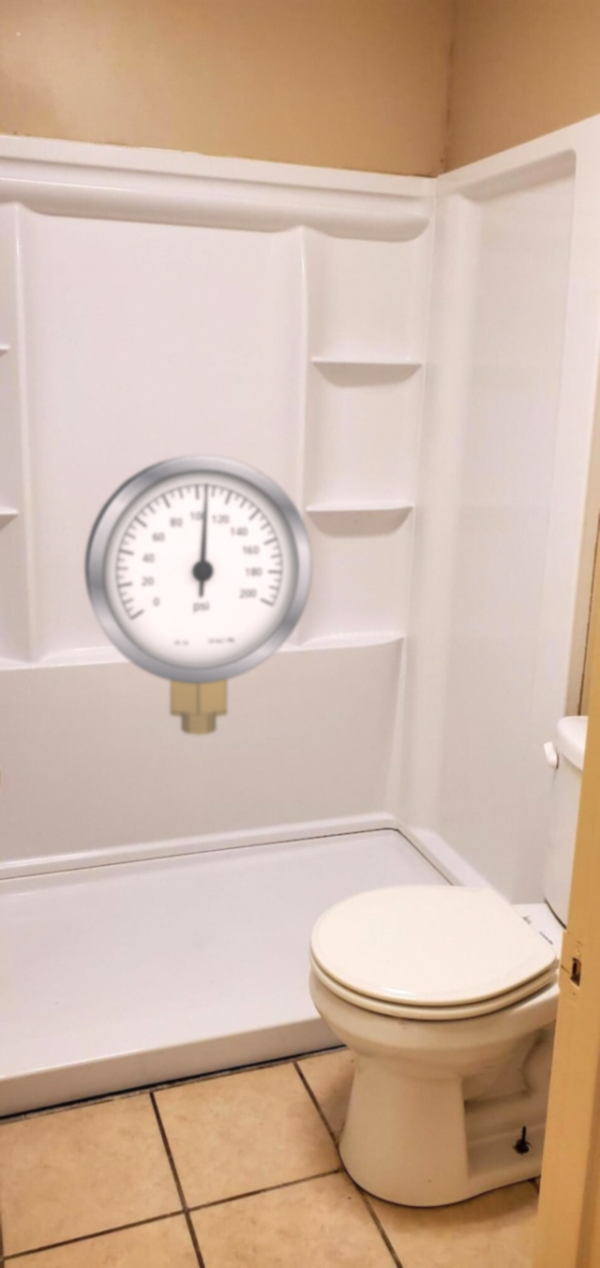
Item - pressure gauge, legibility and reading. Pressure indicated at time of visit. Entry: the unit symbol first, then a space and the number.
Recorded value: psi 105
